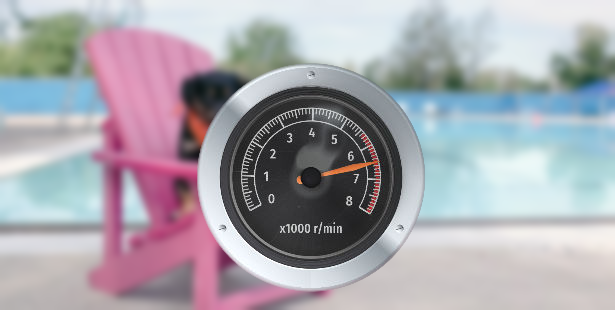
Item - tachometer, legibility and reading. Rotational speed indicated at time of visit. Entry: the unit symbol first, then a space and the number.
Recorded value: rpm 6500
